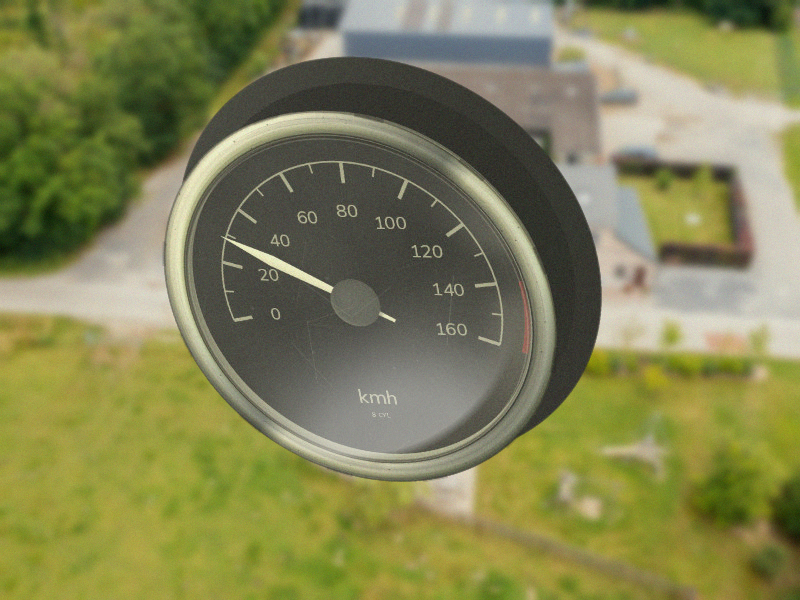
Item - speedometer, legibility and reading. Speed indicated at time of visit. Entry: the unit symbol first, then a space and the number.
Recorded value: km/h 30
